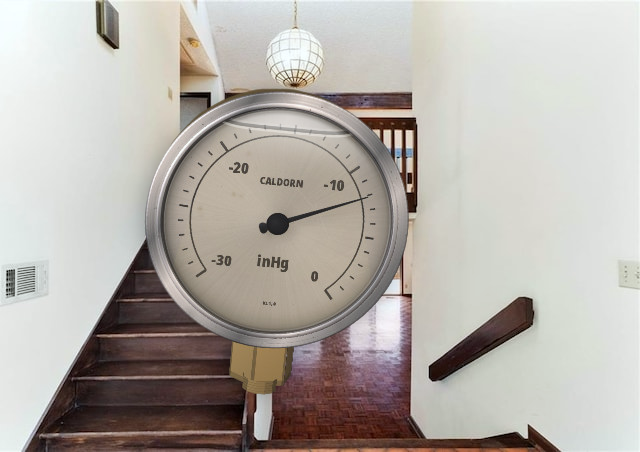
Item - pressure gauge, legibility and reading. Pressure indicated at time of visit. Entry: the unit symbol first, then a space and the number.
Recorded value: inHg -8
